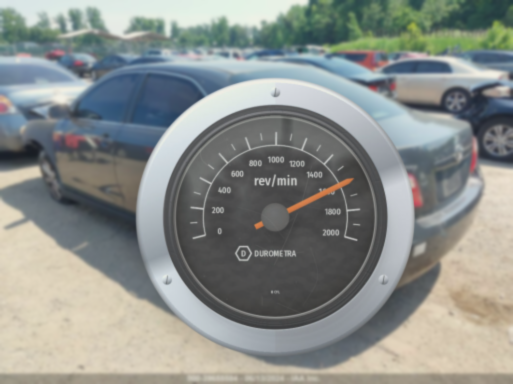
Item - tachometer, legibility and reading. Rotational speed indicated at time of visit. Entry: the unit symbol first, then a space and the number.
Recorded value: rpm 1600
